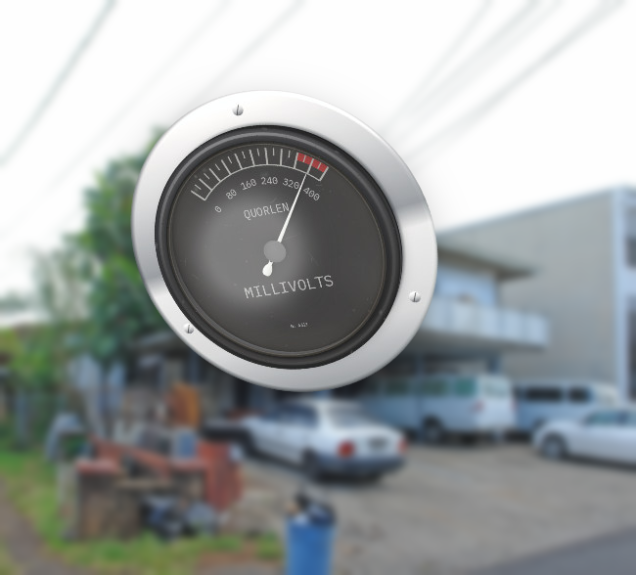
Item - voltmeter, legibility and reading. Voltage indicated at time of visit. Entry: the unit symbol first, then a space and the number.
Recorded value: mV 360
